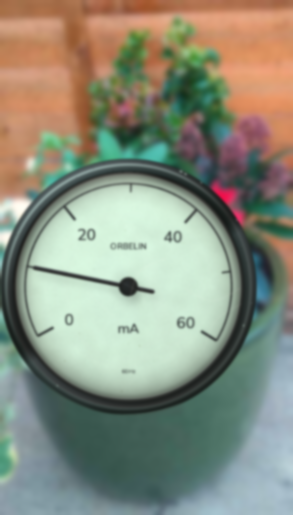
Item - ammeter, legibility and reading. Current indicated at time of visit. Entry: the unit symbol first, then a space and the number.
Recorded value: mA 10
